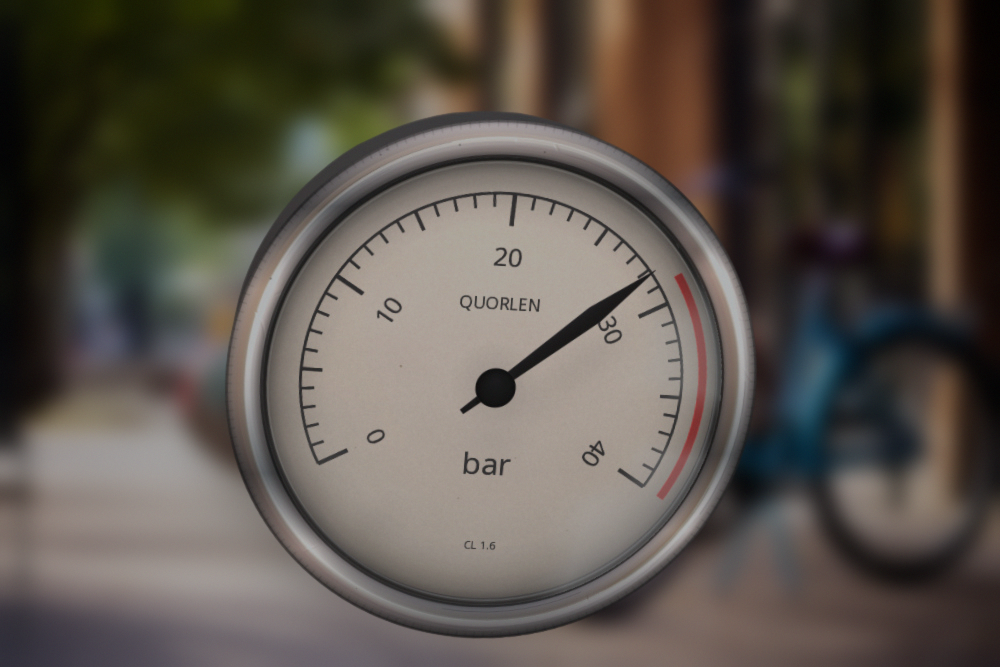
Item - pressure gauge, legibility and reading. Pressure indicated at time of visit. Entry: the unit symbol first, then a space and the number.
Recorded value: bar 28
